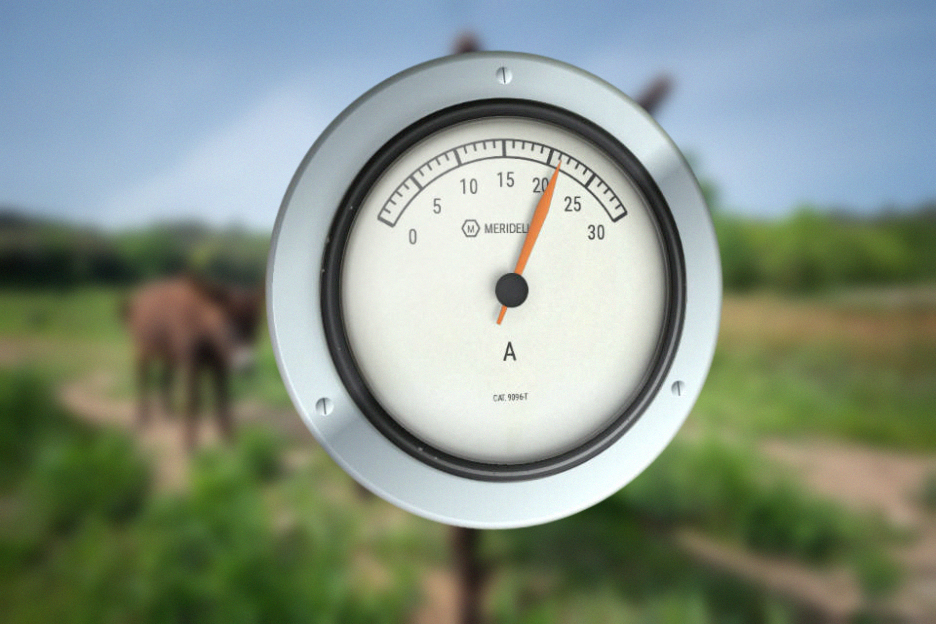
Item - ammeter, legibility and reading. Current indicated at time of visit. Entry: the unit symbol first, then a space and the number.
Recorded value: A 21
